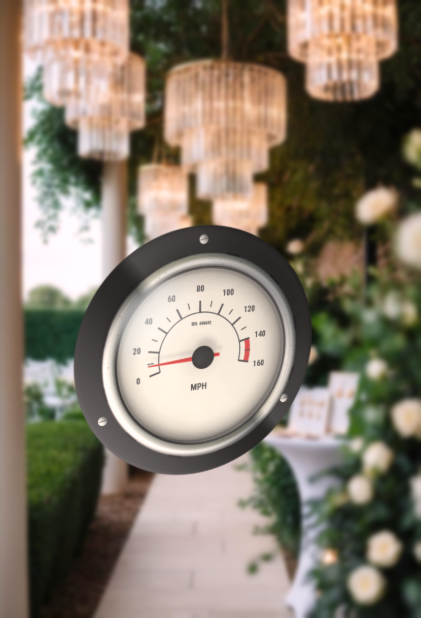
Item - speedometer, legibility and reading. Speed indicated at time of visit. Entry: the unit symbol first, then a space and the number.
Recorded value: mph 10
